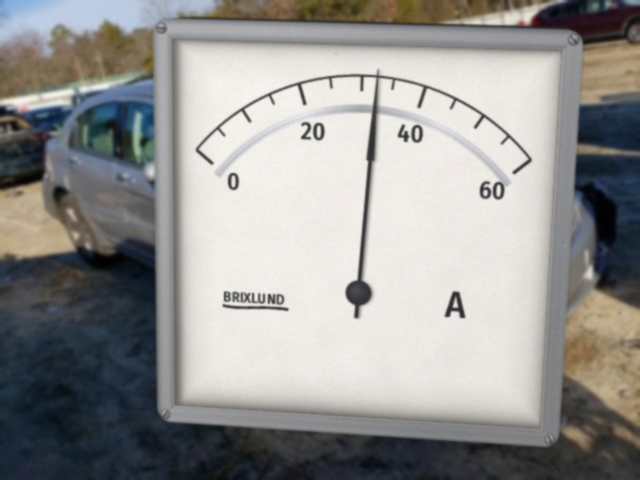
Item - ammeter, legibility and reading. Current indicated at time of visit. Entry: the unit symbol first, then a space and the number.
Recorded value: A 32.5
